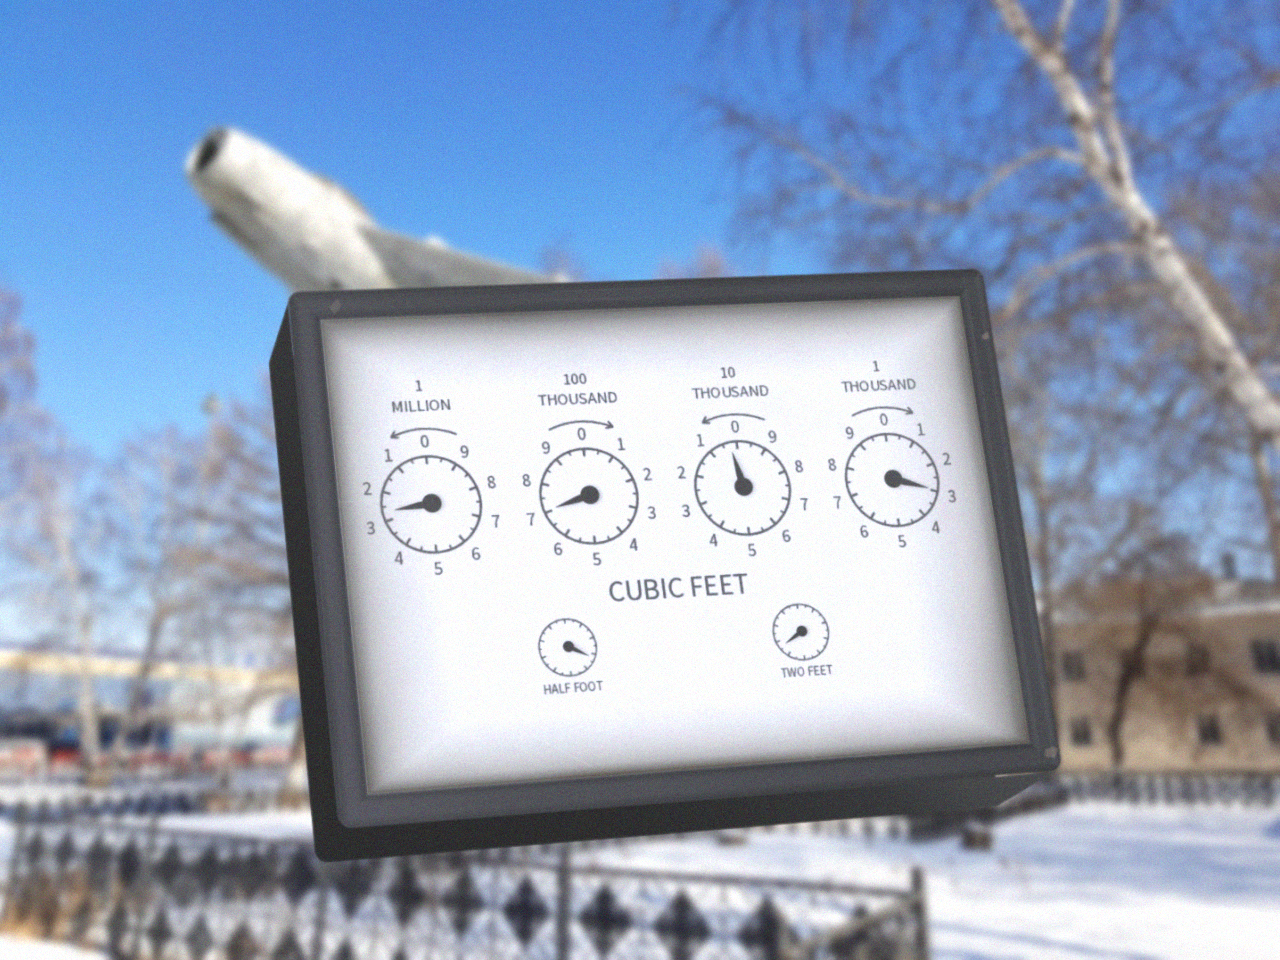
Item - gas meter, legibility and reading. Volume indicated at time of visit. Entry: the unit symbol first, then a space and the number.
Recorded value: ft³ 270300
